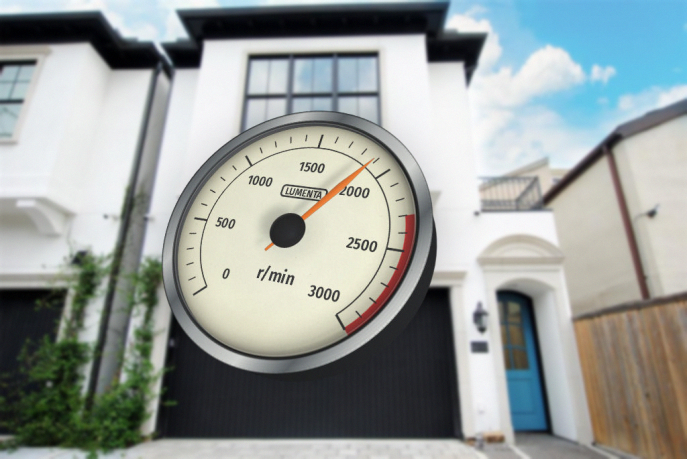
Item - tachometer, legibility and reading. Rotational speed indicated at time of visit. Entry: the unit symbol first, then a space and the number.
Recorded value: rpm 1900
